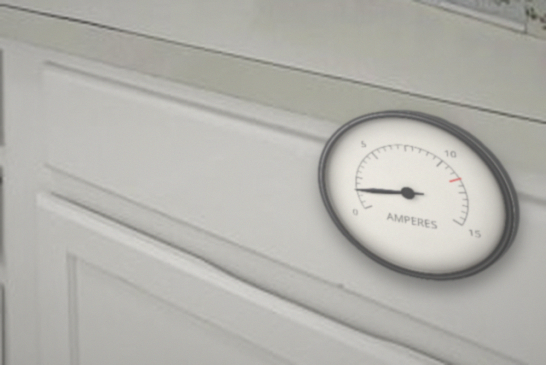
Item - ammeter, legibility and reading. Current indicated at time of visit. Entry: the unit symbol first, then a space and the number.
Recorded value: A 1.5
